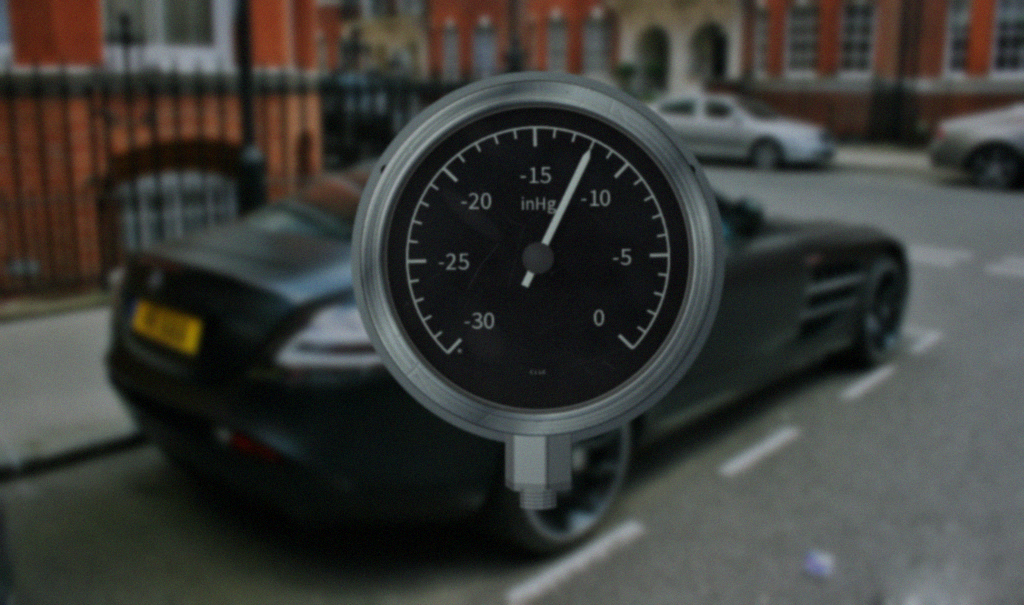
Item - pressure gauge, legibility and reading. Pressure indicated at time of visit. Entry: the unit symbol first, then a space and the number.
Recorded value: inHg -12
